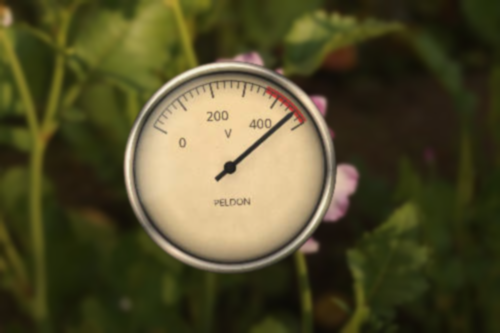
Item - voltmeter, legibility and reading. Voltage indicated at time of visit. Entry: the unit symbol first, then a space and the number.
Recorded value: V 460
